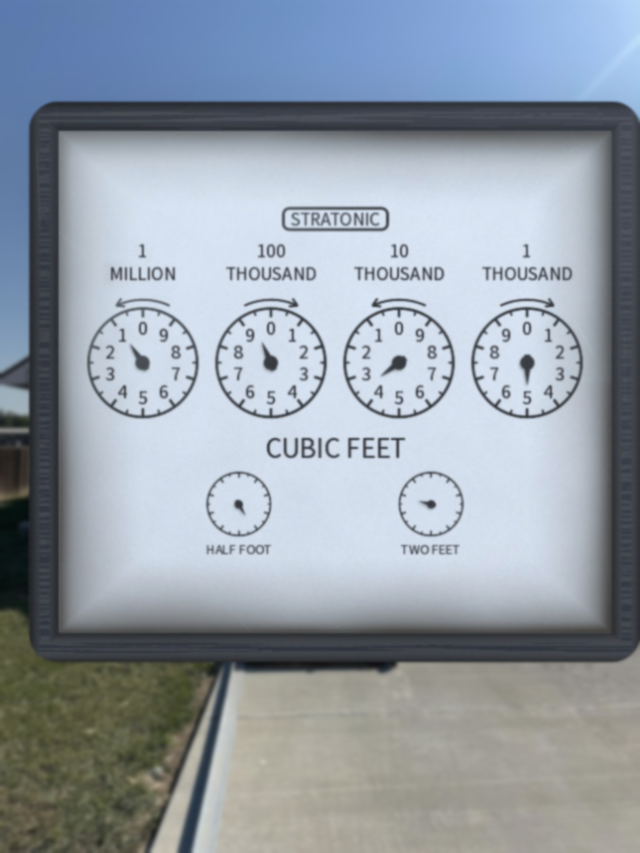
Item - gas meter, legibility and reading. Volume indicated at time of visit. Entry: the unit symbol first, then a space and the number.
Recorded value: ft³ 93500
